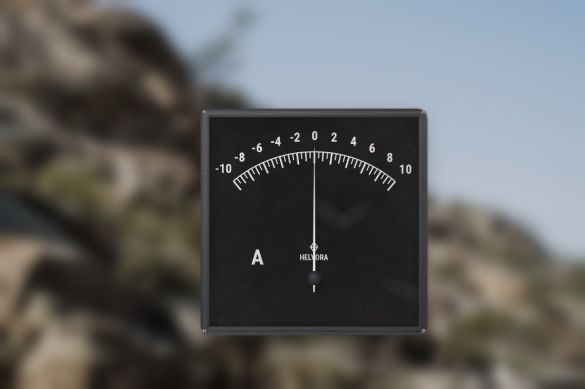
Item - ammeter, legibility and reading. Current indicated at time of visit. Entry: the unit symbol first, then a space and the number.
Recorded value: A 0
